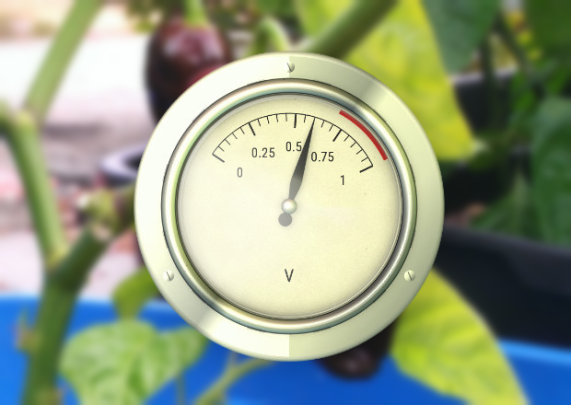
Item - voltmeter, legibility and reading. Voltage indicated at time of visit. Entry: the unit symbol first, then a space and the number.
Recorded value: V 0.6
